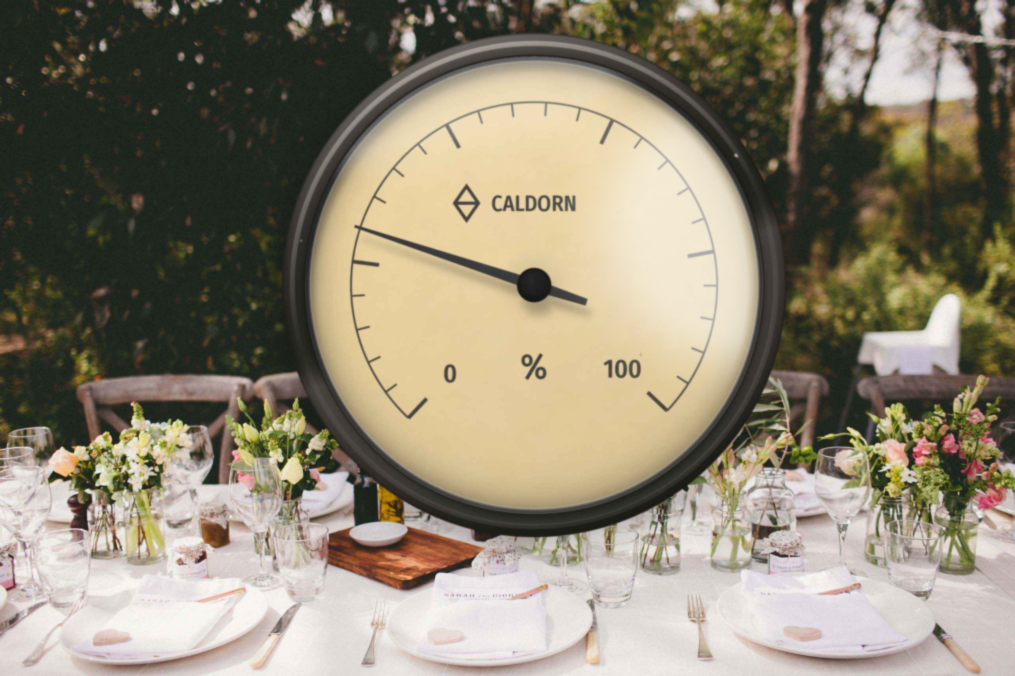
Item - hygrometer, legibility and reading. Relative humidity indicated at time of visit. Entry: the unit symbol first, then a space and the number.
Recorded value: % 24
